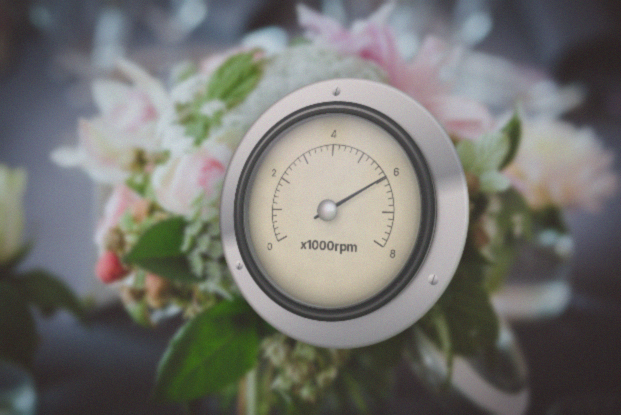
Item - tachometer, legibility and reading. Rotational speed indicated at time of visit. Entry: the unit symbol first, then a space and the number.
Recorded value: rpm 6000
